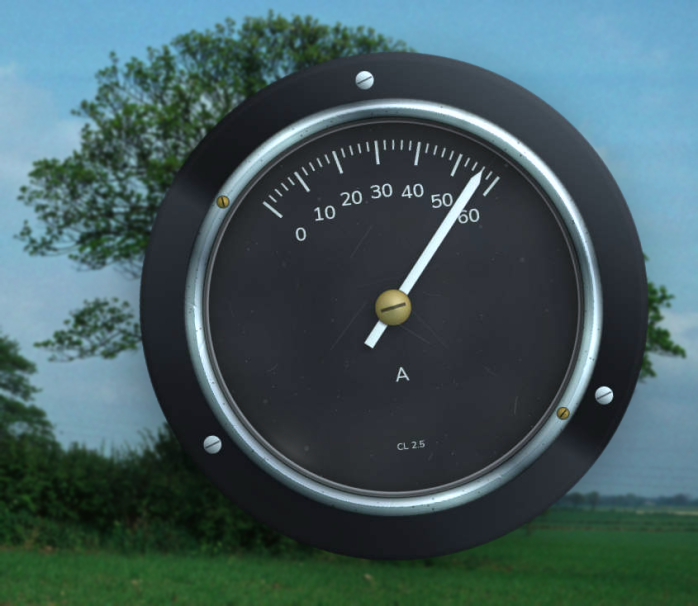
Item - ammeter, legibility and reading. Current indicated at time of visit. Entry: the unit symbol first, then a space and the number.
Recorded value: A 56
